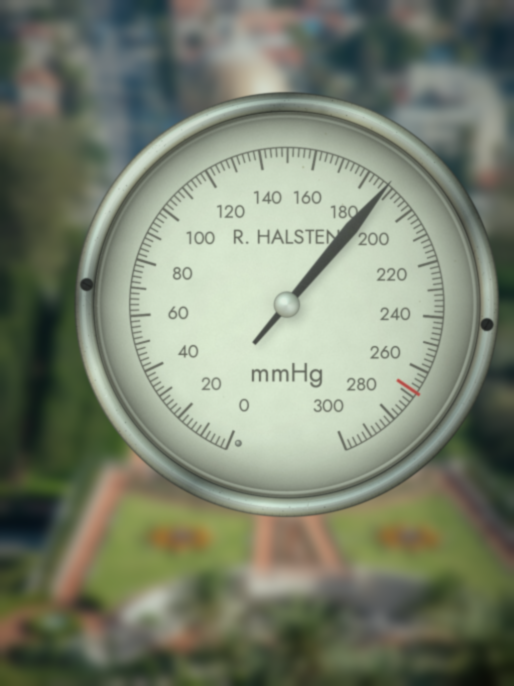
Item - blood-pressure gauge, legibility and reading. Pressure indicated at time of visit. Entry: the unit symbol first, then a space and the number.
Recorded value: mmHg 188
